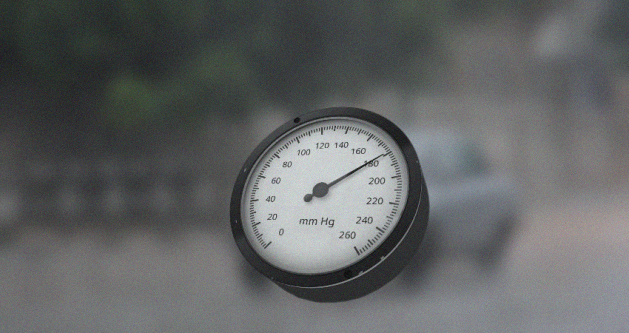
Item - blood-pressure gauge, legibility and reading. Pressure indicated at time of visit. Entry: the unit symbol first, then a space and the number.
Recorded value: mmHg 180
